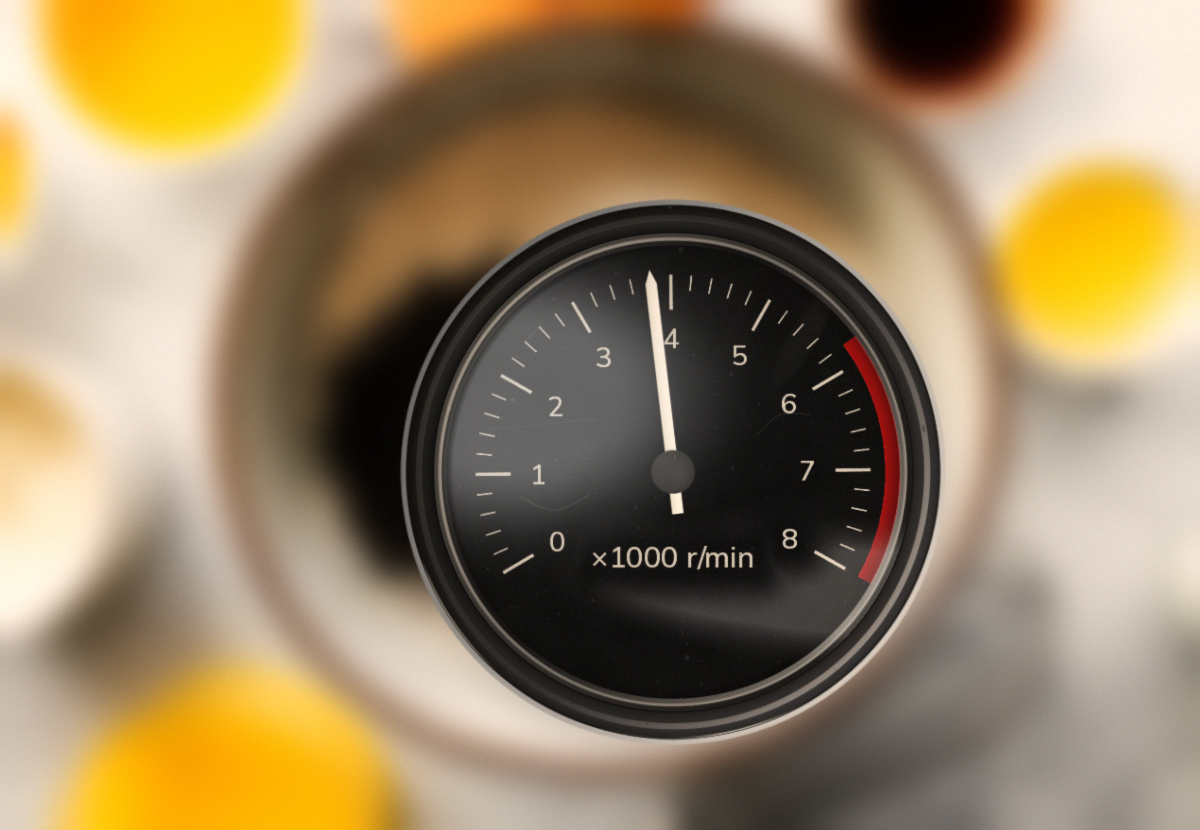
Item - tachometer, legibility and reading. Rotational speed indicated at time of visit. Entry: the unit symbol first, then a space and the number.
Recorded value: rpm 3800
